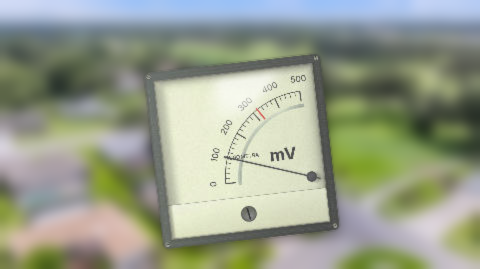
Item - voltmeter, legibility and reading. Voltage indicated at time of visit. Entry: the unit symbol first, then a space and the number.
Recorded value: mV 100
